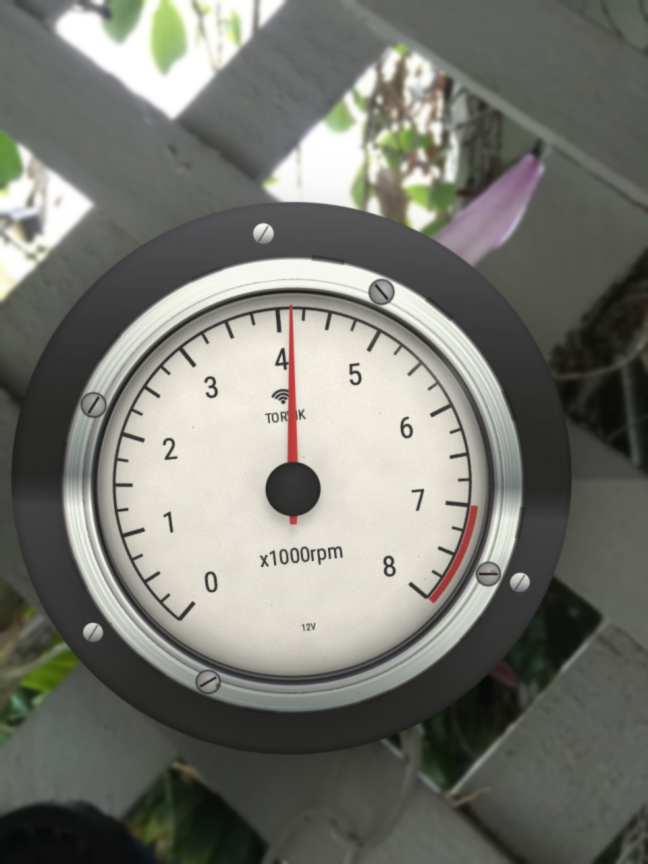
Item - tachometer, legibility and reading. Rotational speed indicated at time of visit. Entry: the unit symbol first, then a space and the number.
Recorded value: rpm 4125
